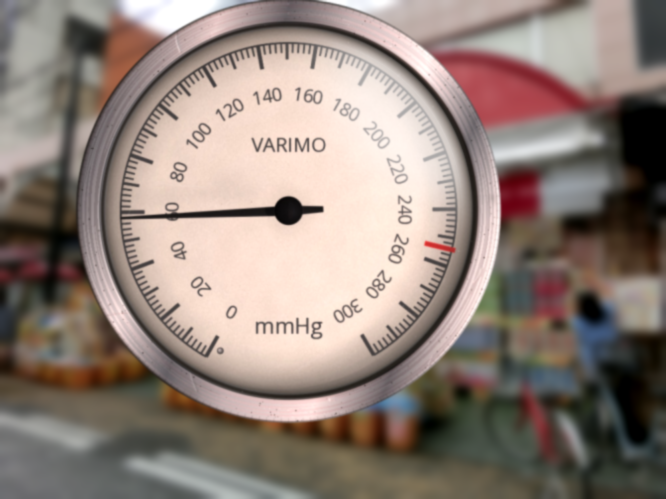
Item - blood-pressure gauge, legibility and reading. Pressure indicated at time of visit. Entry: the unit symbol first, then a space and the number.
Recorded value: mmHg 58
